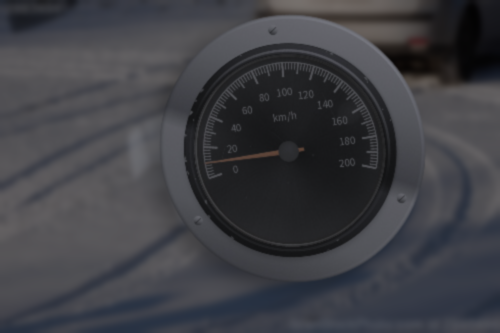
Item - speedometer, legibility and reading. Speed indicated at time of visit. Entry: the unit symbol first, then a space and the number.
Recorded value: km/h 10
